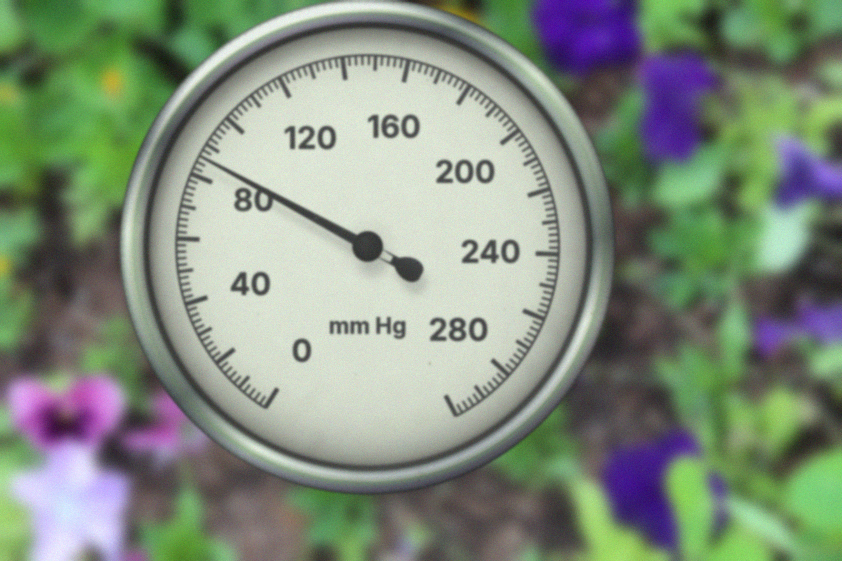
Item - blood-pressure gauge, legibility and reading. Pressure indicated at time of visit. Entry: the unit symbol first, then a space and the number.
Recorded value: mmHg 86
